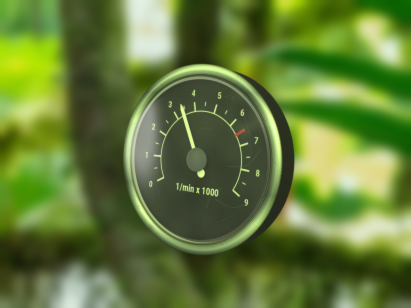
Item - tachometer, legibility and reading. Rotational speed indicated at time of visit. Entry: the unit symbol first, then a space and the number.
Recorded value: rpm 3500
